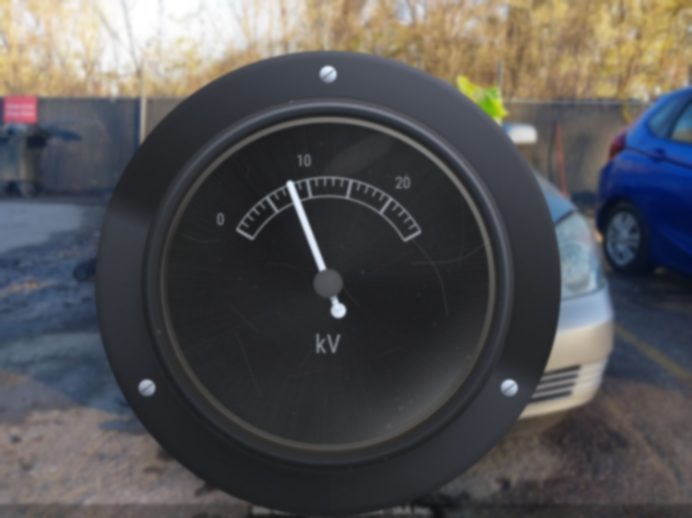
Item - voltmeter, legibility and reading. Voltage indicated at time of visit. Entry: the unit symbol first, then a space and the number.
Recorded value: kV 8
